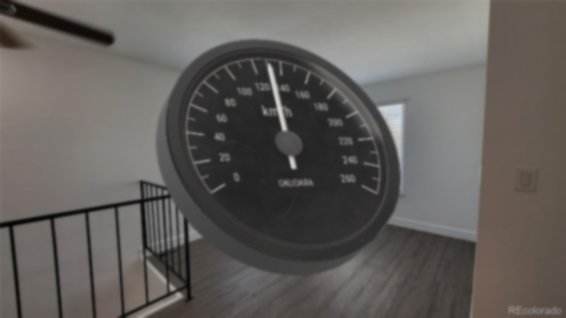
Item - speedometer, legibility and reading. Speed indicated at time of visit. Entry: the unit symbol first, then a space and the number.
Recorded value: km/h 130
